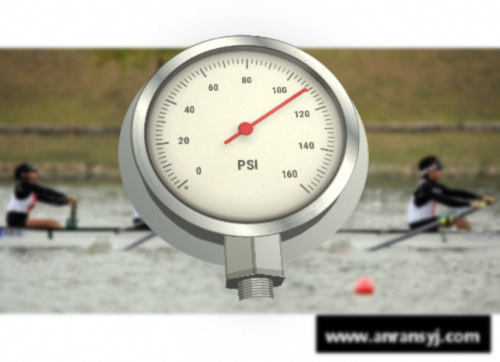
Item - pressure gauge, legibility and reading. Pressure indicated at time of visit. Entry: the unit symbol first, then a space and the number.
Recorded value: psi 110
